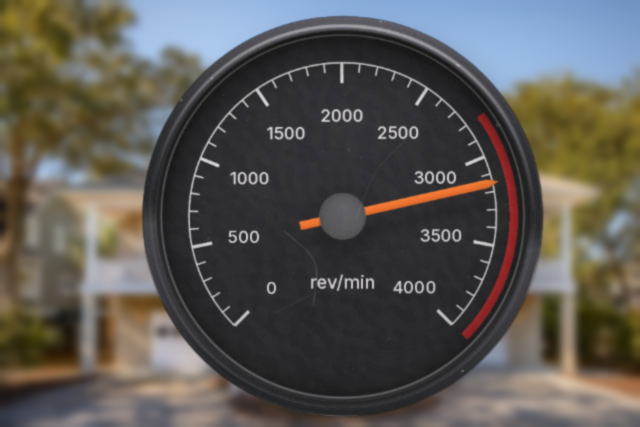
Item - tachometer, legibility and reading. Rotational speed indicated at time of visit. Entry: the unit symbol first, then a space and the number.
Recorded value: rpm 3150
